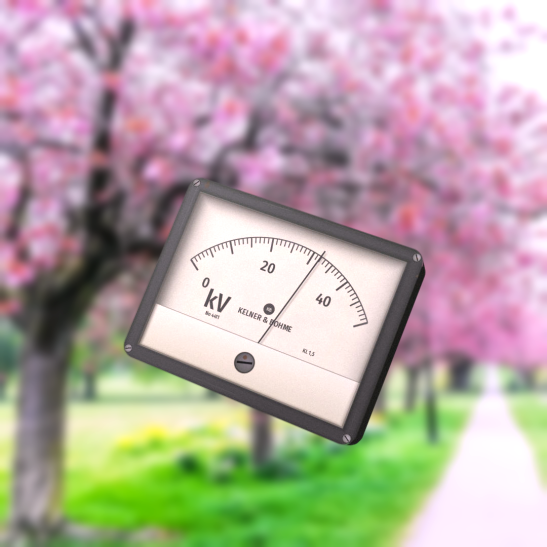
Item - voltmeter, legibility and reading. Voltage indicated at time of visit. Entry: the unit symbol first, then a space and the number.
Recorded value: kV 32
